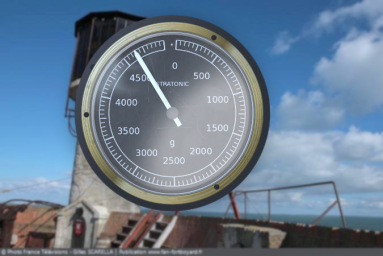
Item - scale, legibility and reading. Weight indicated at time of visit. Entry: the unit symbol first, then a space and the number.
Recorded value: g 4650
